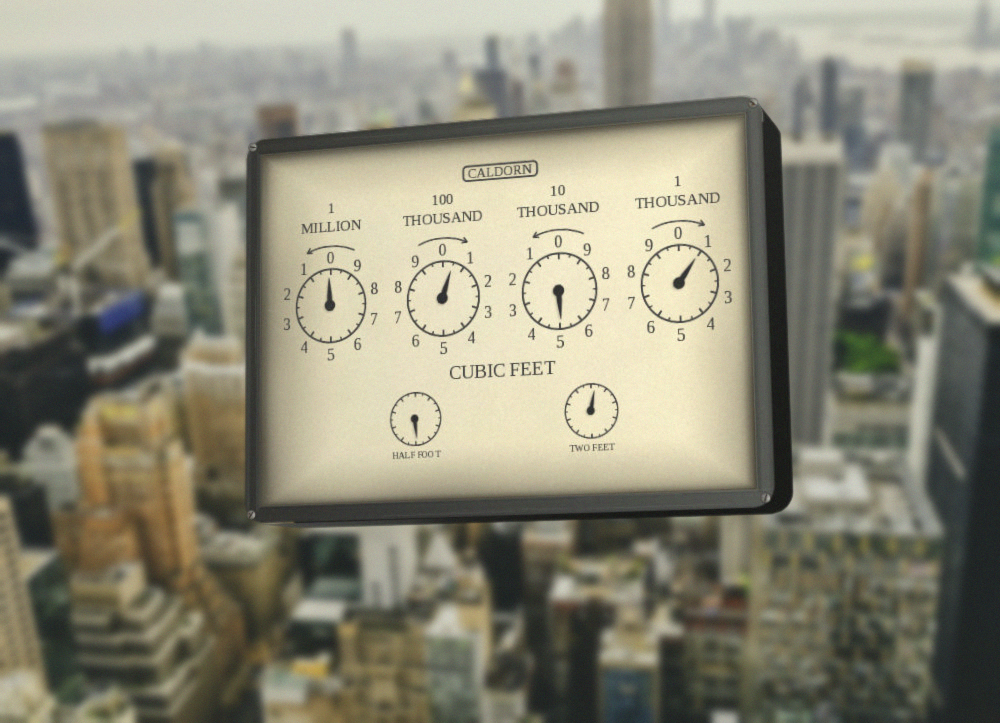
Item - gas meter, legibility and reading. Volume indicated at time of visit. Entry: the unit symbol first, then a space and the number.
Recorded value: ft³ 5100
